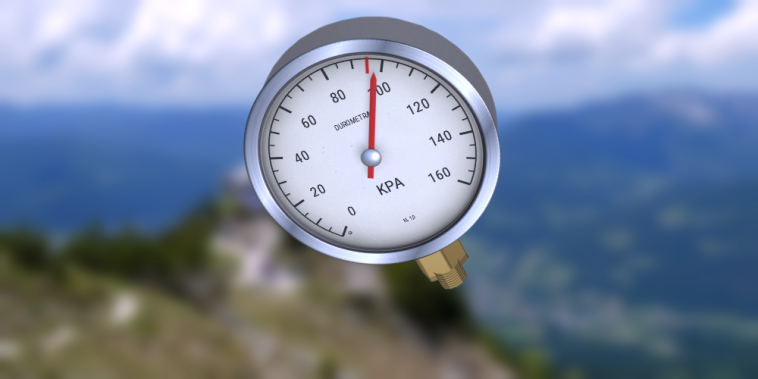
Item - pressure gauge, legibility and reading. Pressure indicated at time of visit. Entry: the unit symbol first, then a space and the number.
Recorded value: kPa 97.5
